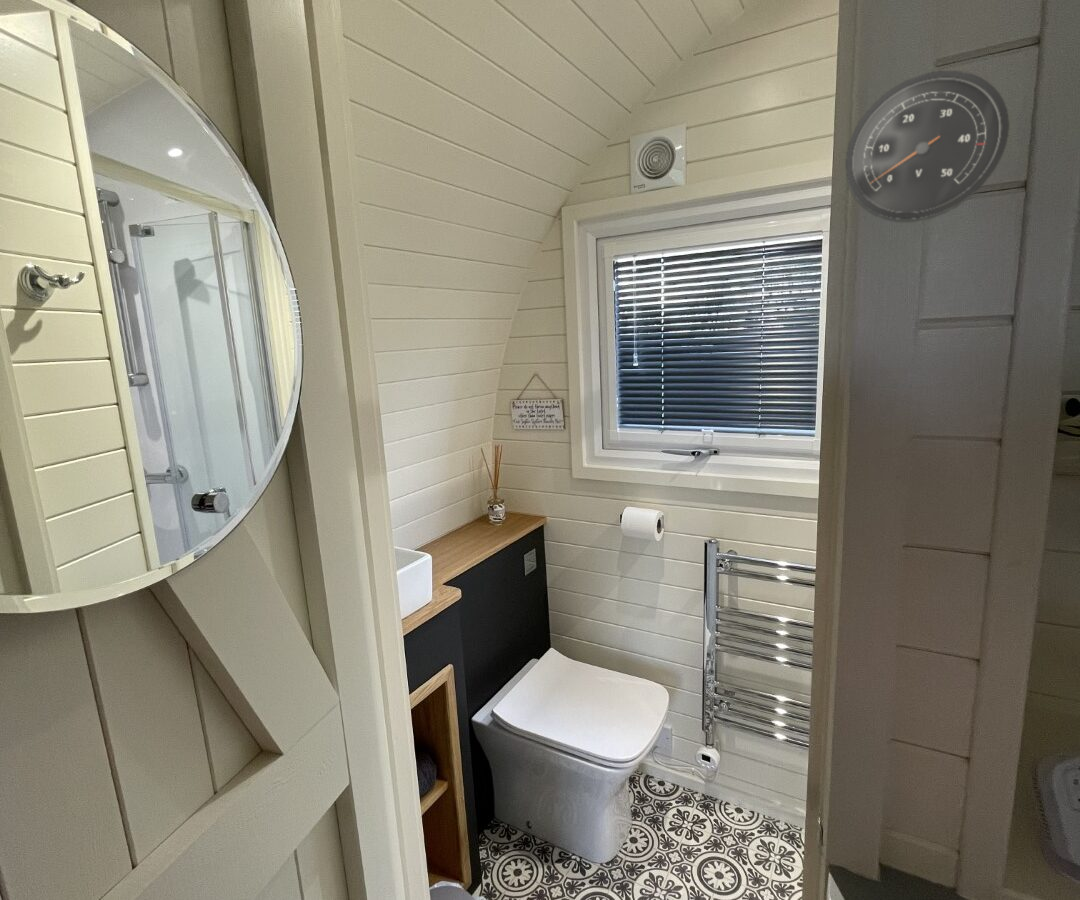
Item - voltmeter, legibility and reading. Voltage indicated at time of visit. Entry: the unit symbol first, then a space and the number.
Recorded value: V 2
